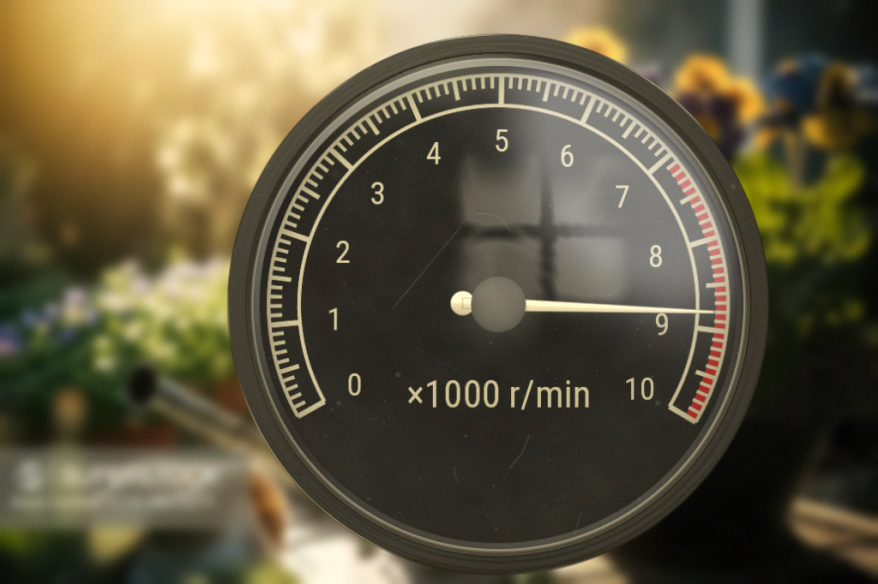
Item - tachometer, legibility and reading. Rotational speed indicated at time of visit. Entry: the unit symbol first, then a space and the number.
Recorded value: rpm 8800
